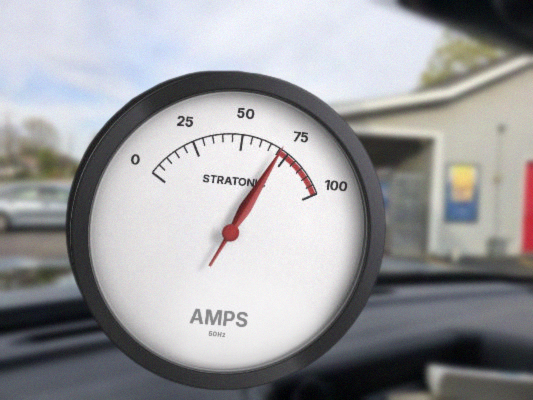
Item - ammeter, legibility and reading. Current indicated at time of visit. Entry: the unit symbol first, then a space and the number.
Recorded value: A 70
